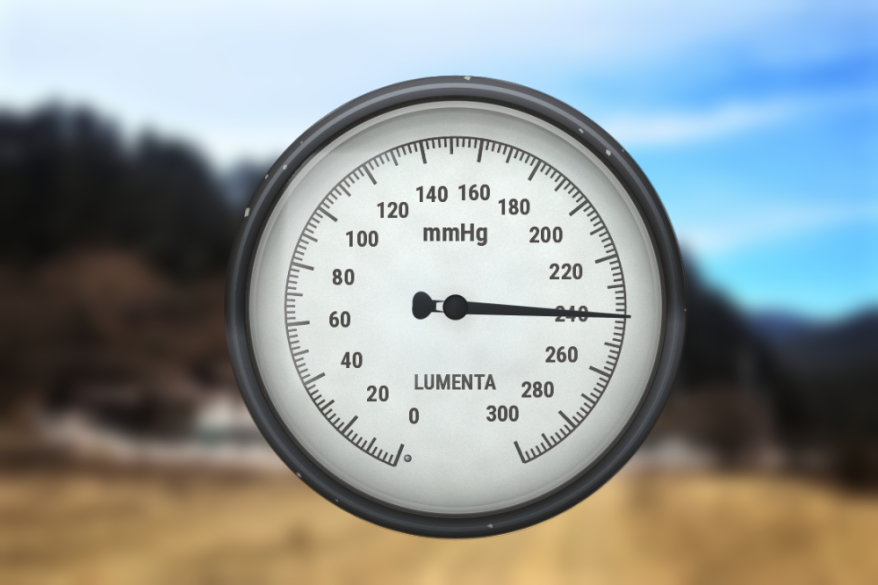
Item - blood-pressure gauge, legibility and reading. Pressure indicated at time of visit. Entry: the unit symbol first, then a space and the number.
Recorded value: mmHg 240
